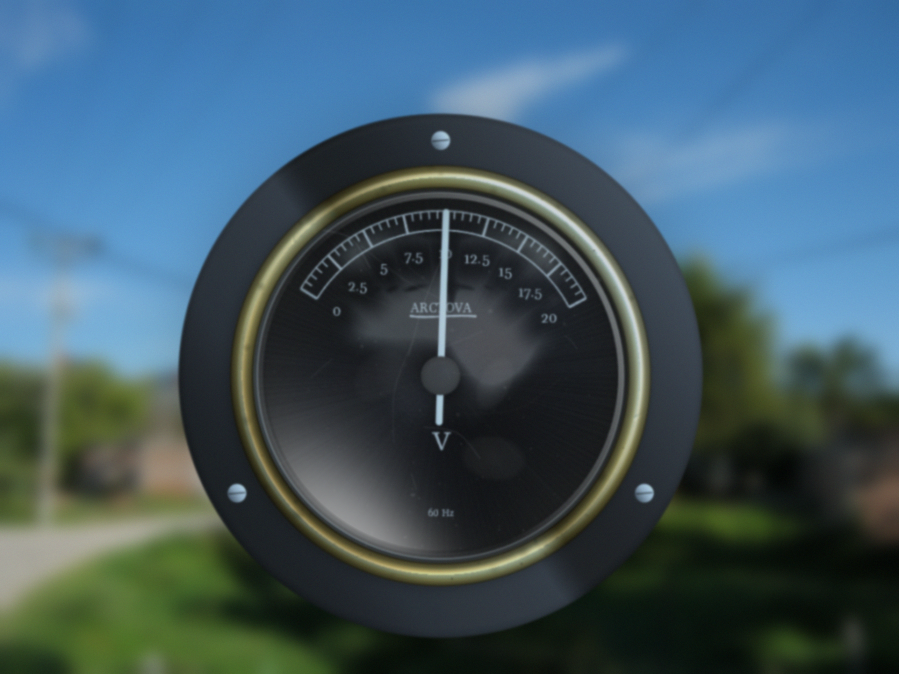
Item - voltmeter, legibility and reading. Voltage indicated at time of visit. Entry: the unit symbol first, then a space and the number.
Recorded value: V 10
